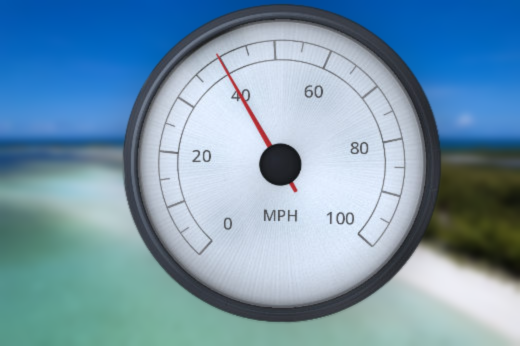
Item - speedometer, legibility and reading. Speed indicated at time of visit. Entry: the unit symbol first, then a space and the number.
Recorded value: mph 40
